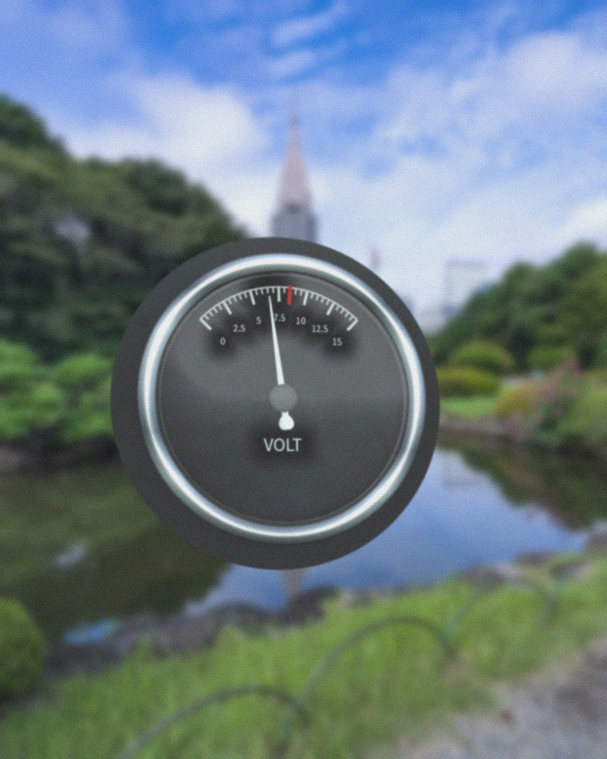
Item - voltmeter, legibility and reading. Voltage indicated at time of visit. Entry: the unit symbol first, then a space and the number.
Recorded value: V 6.5
